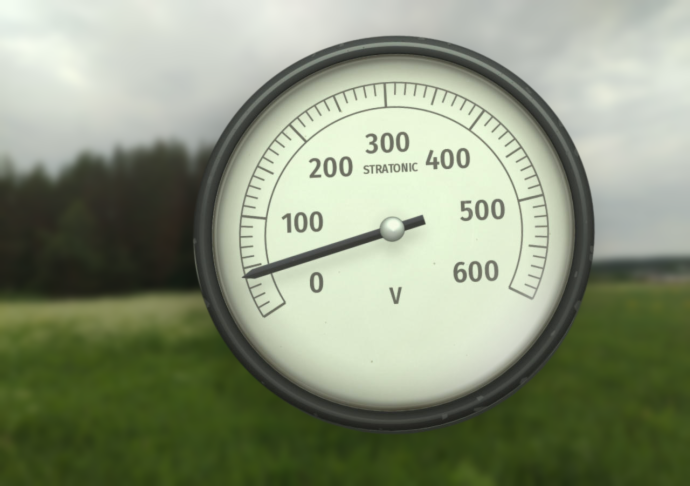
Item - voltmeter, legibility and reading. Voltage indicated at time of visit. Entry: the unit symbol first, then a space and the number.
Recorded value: V 40
